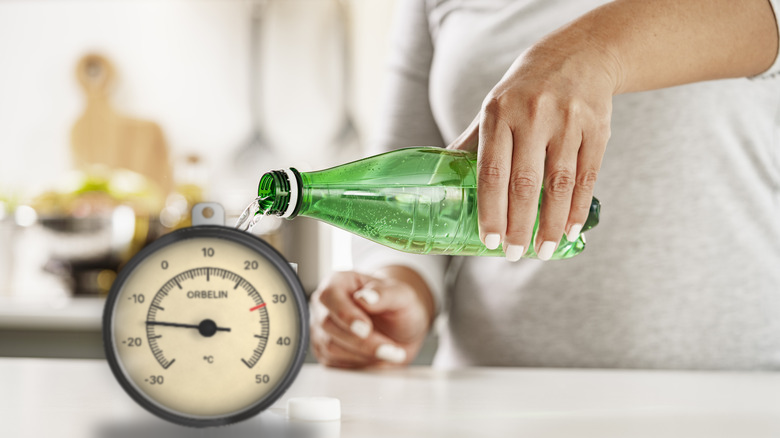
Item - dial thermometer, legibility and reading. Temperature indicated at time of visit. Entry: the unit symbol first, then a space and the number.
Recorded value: °C -15
